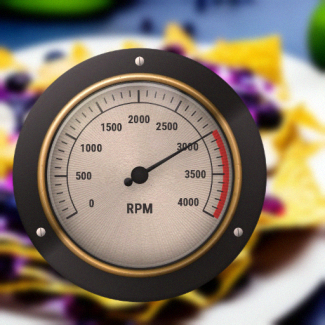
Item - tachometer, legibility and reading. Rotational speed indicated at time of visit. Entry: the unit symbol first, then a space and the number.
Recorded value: rpm 3000
